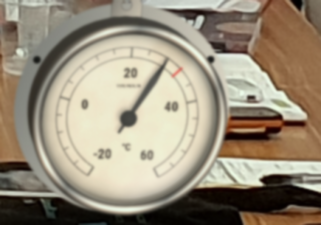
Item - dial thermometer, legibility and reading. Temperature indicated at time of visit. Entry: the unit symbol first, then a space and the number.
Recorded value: °C 28
